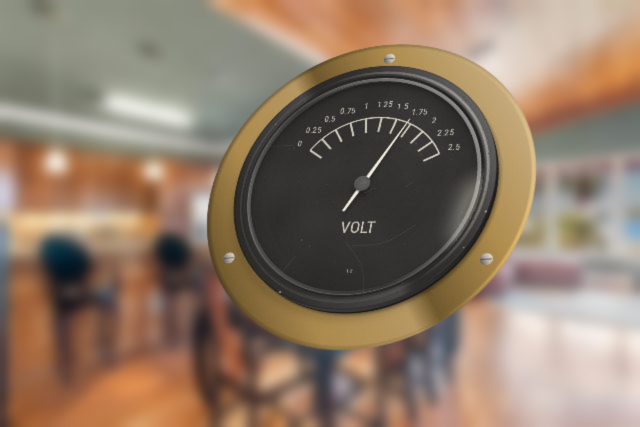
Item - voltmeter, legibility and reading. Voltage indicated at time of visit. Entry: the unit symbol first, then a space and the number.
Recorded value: V 1.75
